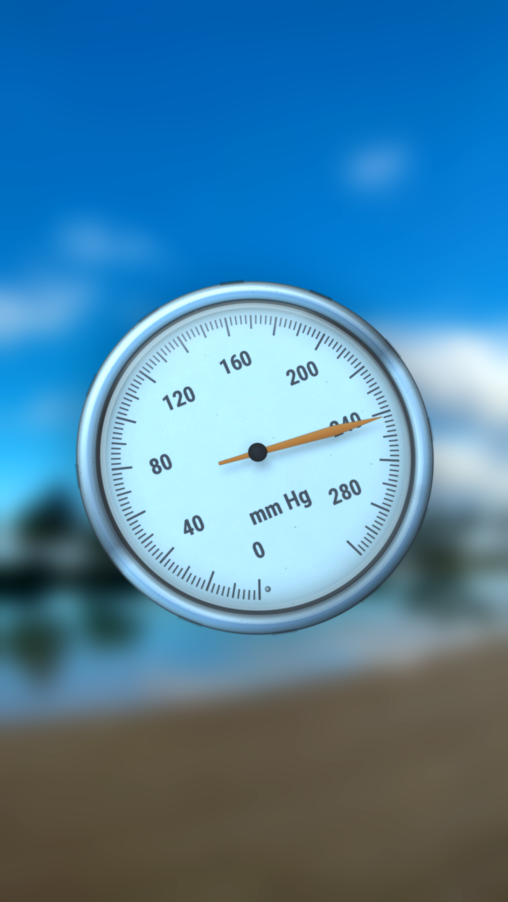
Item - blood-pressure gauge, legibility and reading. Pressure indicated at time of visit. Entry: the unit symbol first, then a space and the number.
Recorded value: mmHg 242
